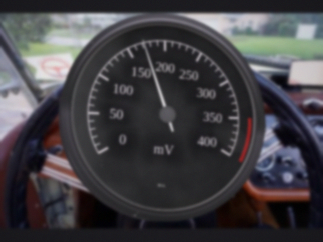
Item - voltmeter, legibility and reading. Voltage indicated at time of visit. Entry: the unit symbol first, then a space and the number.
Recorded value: mV 170
